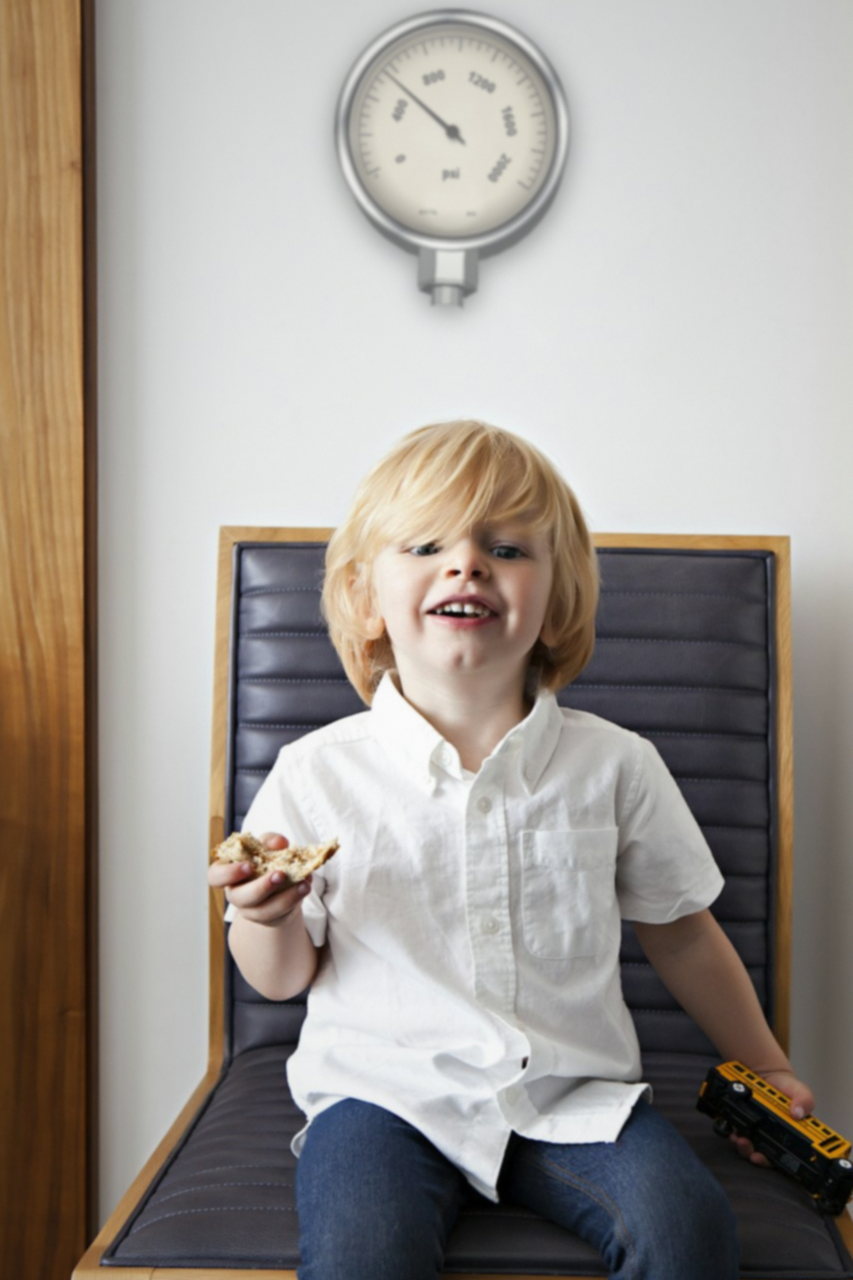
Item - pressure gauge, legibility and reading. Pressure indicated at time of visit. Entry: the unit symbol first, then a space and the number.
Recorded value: psi 550
